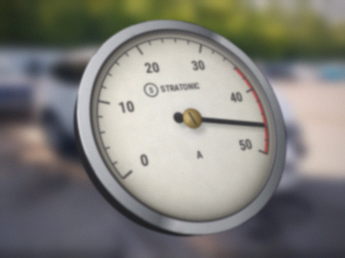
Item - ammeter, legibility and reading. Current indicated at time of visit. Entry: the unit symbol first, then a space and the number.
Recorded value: A 46
